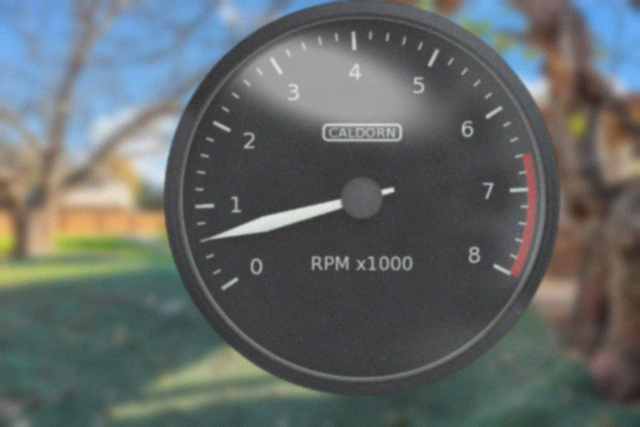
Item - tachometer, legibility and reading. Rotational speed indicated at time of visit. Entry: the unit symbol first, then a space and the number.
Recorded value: rpm 600
